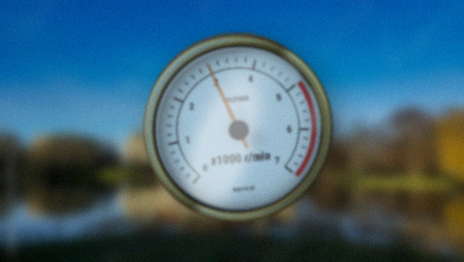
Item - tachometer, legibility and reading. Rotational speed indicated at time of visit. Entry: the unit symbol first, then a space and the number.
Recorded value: rpm 3000
